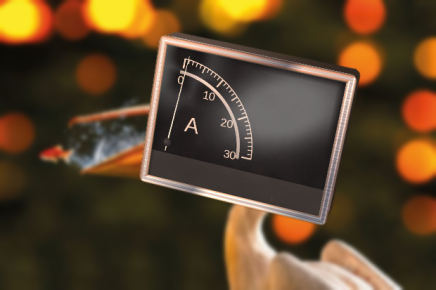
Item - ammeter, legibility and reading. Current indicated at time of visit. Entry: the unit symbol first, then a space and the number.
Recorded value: A 1
